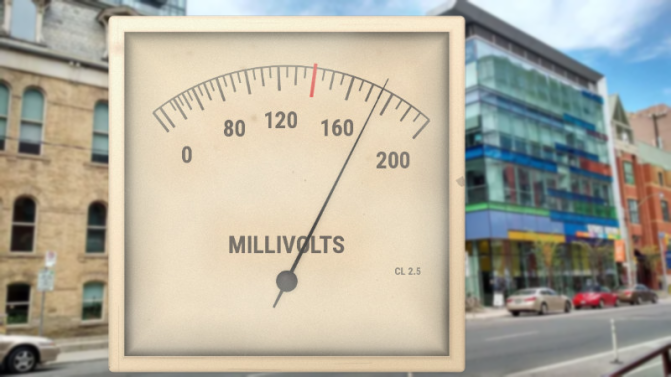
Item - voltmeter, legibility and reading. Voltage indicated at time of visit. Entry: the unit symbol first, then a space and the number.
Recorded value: mV 175
